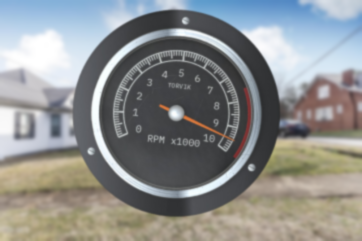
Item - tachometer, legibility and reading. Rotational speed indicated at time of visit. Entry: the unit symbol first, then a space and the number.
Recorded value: rpm 9500
